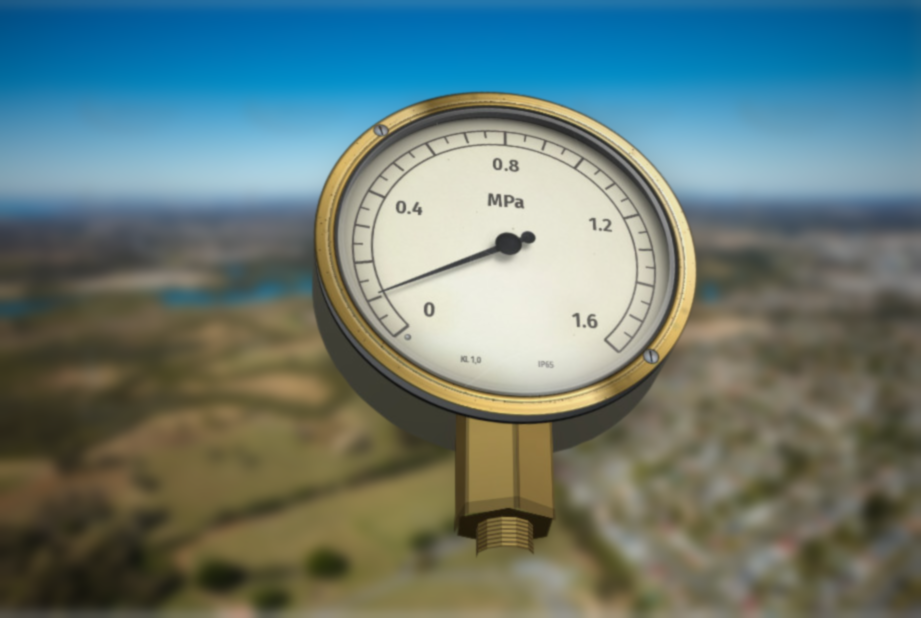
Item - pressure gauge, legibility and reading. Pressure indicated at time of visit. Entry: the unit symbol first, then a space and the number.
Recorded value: MPa 0.1
